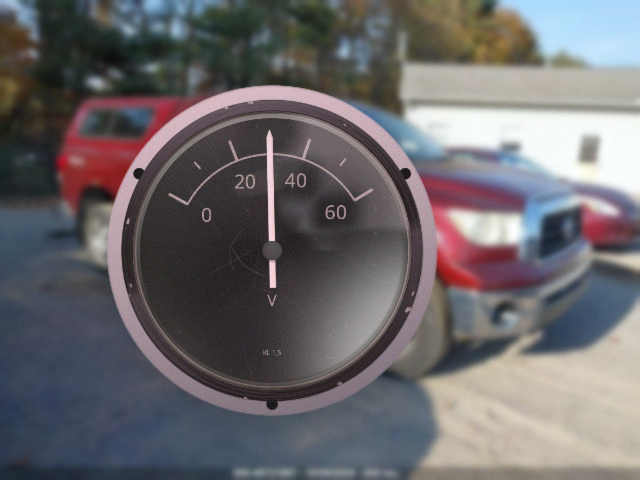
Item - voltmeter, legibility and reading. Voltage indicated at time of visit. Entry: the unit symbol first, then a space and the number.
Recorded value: V 30
